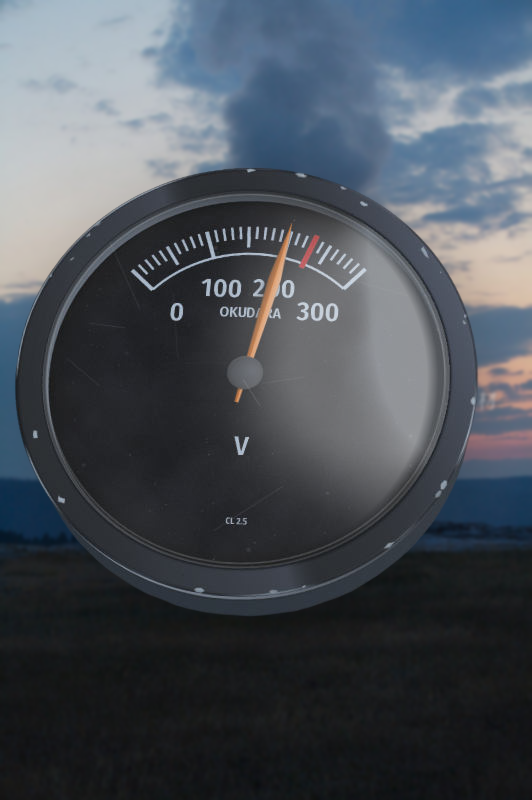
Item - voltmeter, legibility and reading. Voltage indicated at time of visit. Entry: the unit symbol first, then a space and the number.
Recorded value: V 200
